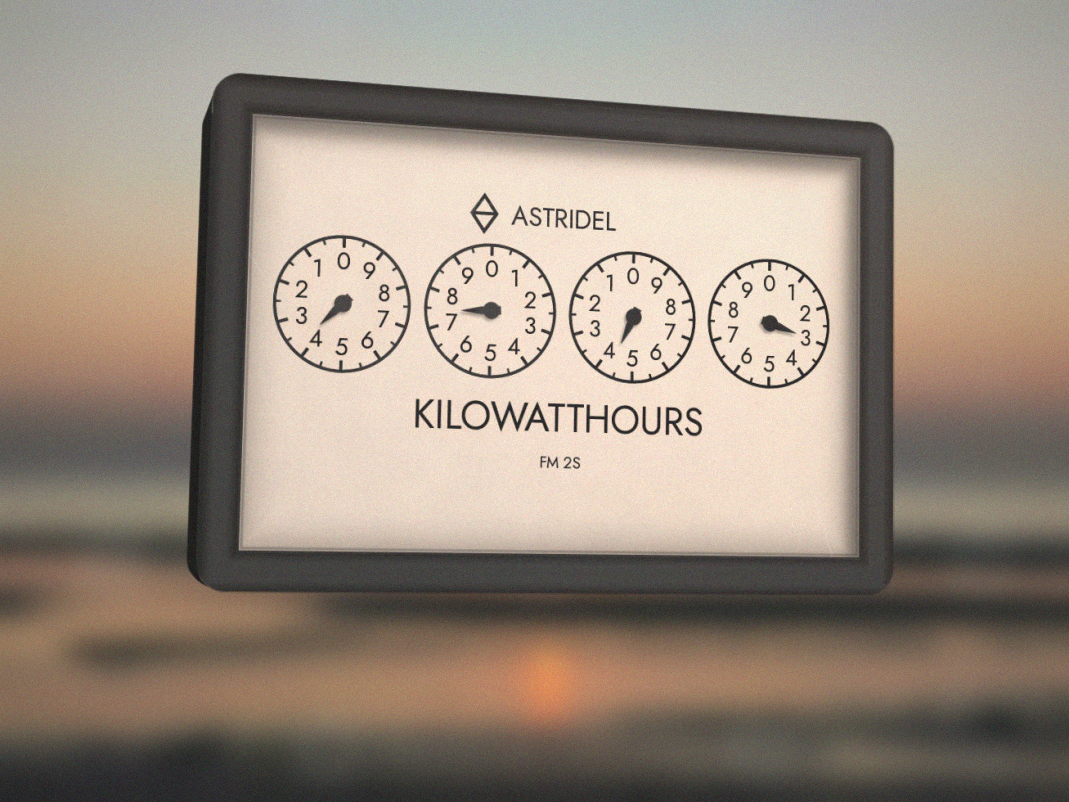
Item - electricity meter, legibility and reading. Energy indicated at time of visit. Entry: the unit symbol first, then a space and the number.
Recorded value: kWh 3743
